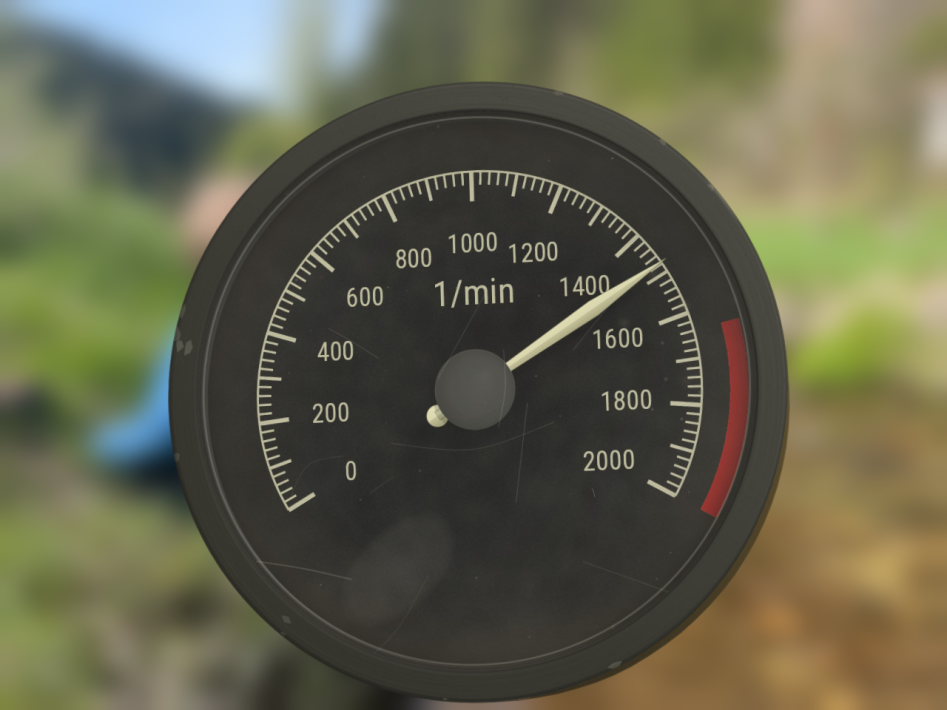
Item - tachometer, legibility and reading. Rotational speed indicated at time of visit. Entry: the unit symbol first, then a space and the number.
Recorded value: rpm 1480
